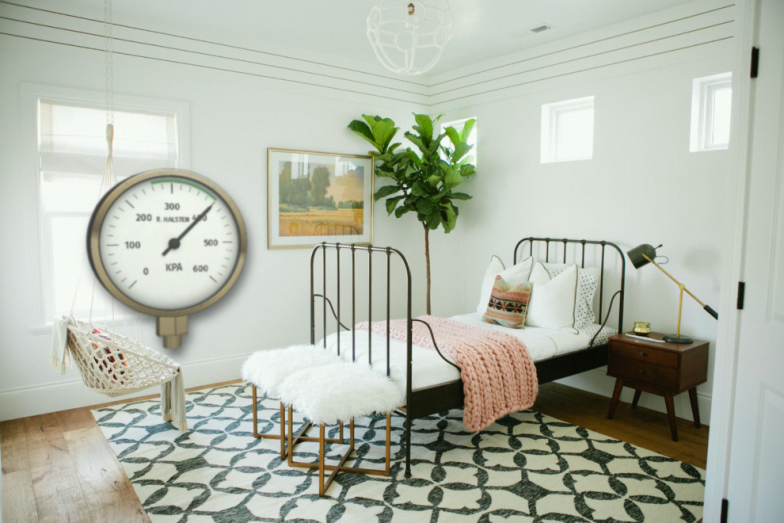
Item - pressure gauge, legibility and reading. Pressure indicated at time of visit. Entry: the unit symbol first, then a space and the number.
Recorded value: kPa 400
